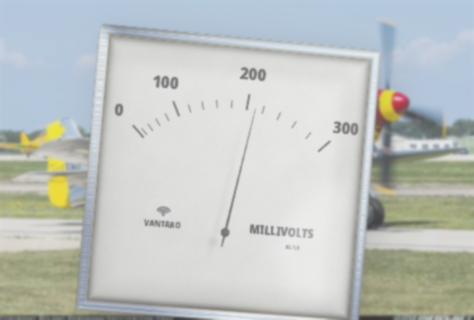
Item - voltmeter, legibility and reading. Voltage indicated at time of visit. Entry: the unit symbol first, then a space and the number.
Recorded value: mV 210
